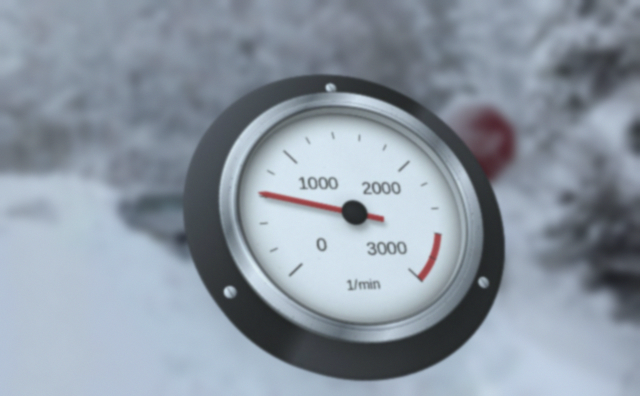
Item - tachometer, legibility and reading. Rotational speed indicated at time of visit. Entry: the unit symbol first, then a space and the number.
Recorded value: rpm 600
